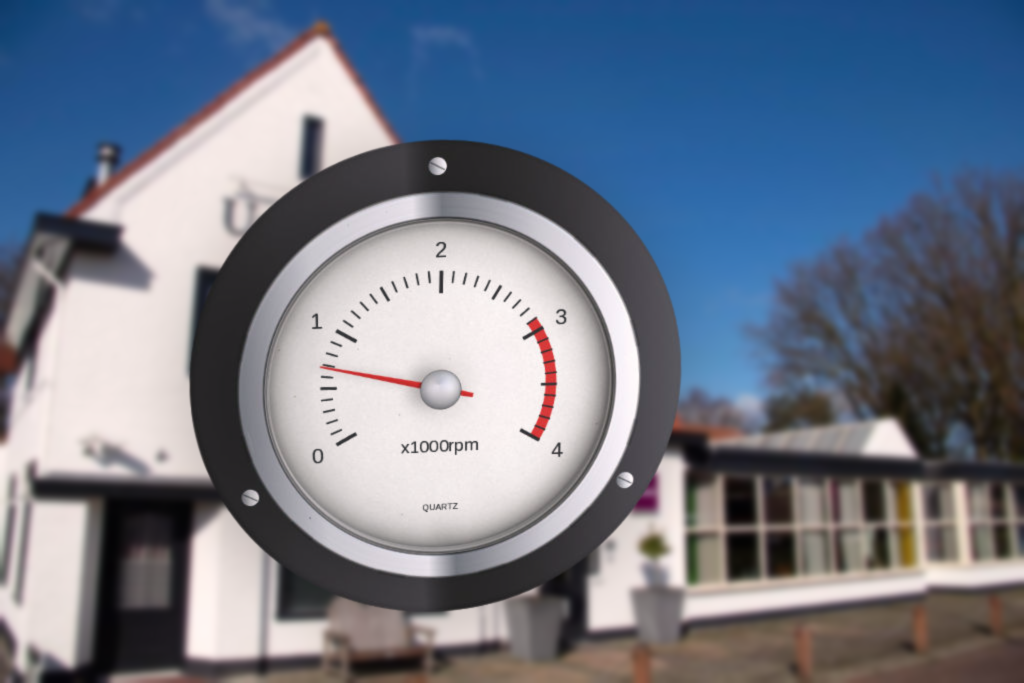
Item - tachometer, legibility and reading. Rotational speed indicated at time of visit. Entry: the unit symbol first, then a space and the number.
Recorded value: rpm 700
